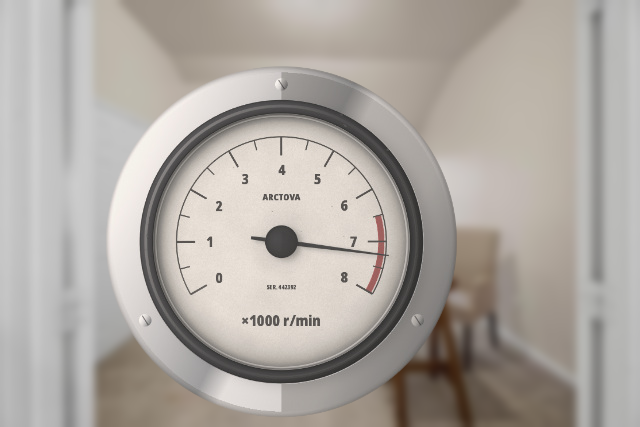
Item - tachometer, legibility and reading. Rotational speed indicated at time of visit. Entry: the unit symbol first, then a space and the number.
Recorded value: rpm 7250
